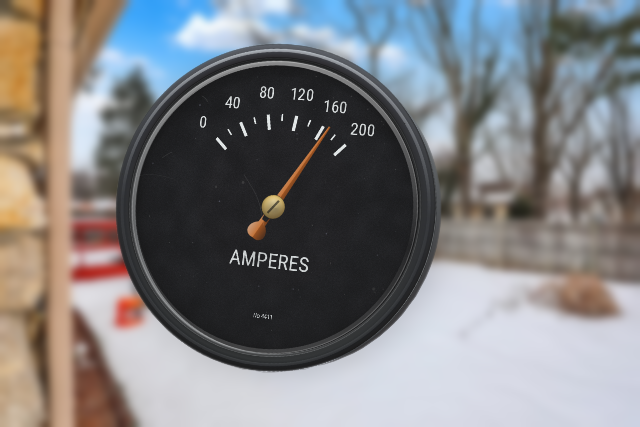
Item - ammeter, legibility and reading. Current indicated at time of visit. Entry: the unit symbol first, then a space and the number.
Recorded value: A 170
